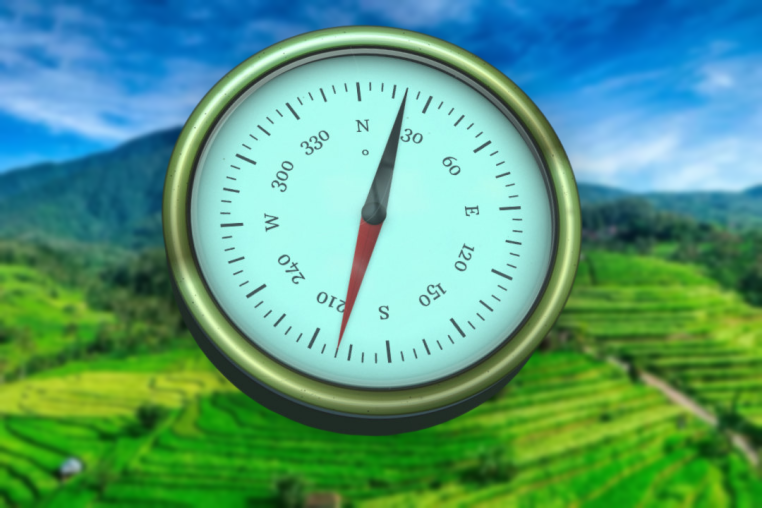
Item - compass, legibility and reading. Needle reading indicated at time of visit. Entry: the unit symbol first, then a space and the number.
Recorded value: ° 200
